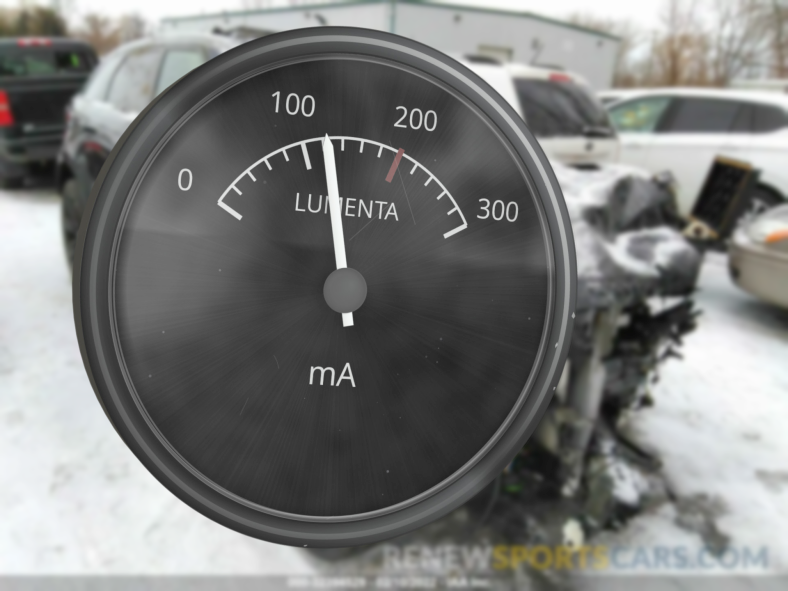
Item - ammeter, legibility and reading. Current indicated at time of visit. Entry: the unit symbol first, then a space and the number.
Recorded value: mA 120
